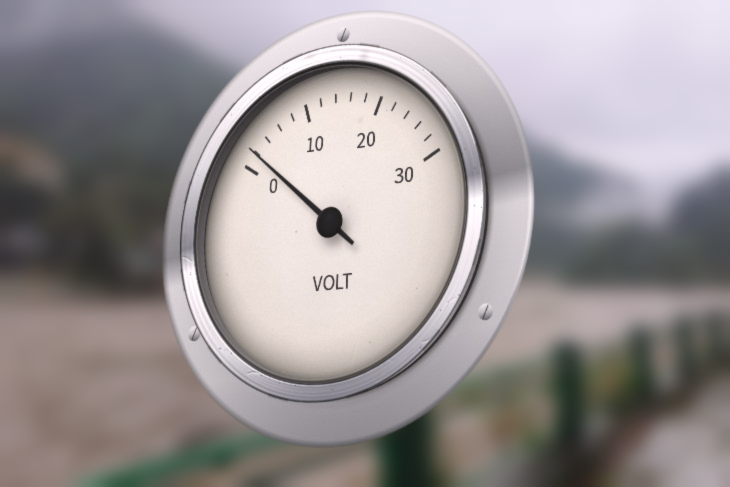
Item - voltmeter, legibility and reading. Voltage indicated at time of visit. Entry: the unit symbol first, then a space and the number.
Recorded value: V 2
